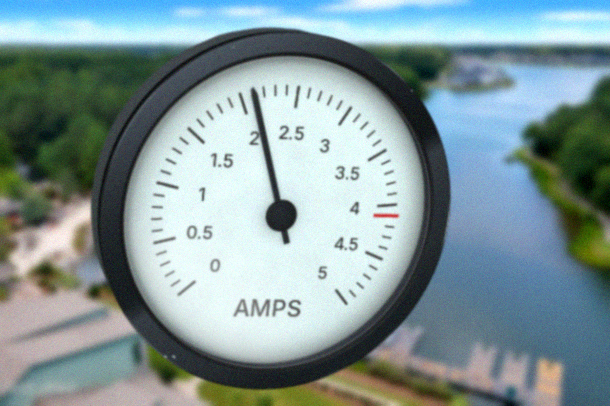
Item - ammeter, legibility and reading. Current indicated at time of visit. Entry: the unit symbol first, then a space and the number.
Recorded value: A 2.1
